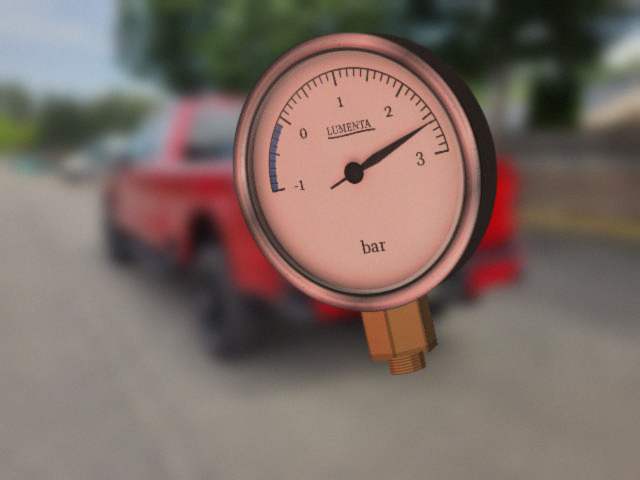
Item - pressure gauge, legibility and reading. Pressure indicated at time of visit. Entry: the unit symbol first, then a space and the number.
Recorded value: bar 2.6
